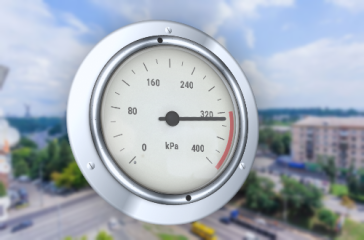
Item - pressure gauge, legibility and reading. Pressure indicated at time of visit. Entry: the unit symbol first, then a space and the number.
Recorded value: kPa 330
